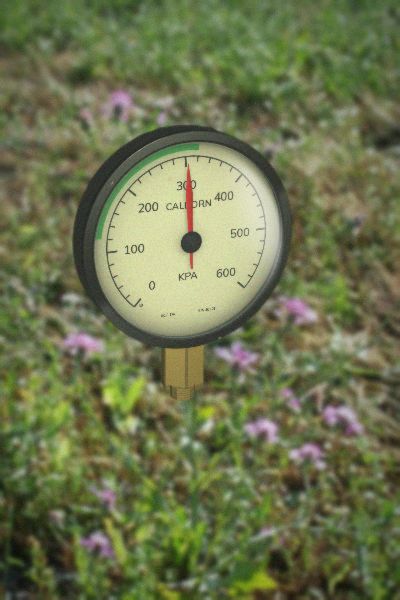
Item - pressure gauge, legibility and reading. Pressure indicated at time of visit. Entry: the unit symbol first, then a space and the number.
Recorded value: kPa 300
